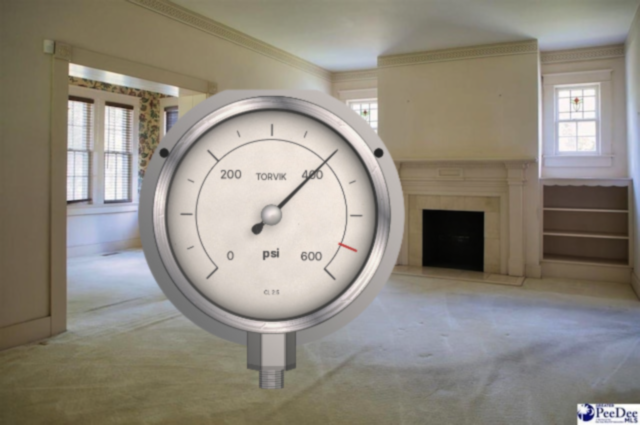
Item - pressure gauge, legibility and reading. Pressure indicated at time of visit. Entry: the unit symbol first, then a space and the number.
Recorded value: psi 400
